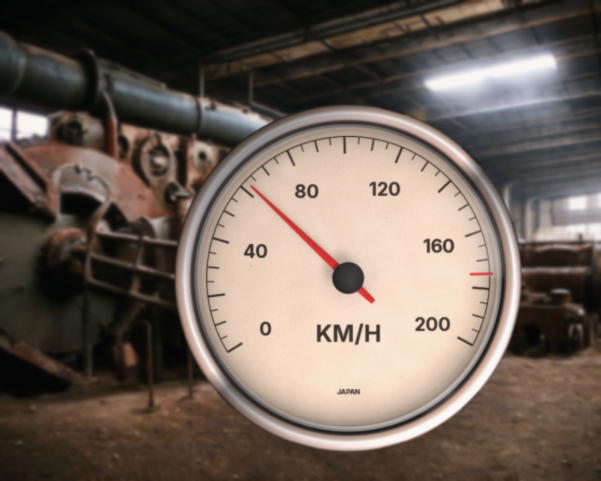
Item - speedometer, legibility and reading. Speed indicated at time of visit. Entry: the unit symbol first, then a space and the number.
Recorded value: km/h 62.5
